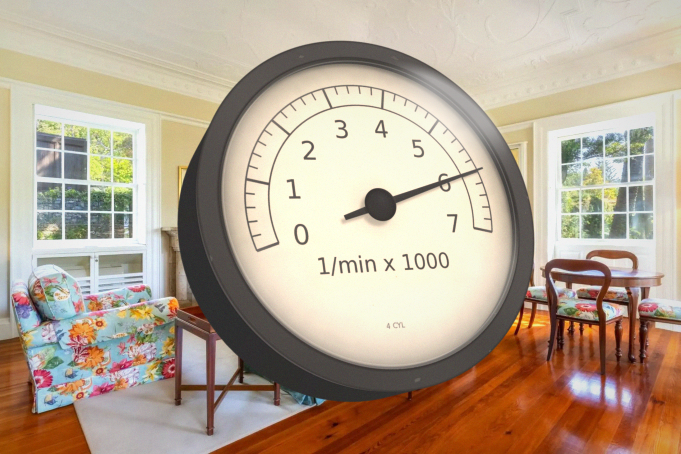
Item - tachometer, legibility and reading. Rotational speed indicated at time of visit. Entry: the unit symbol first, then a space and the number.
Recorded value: rpm 6000
